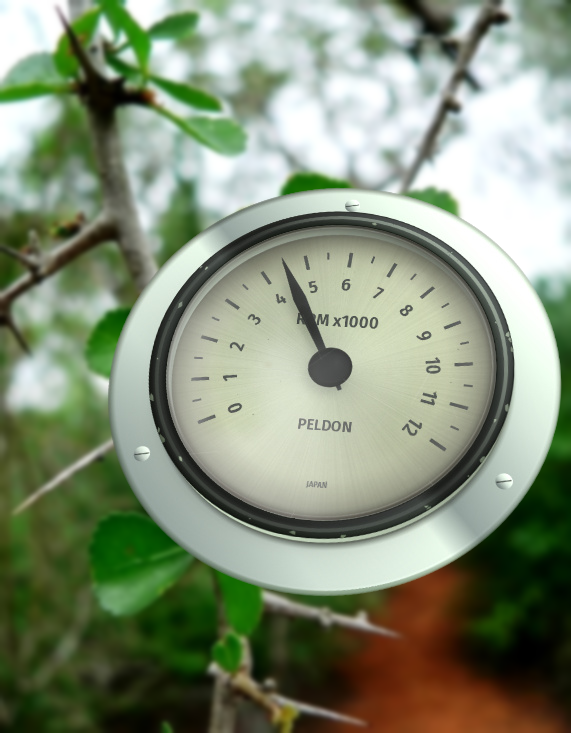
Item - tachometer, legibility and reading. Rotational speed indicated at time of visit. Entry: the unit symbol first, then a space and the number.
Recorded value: rpm 4500
